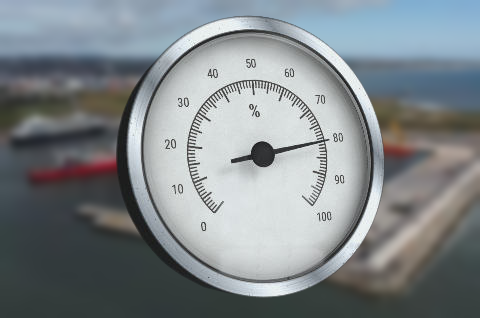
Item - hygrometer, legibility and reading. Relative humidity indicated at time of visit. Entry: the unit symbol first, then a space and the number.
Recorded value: % 80
